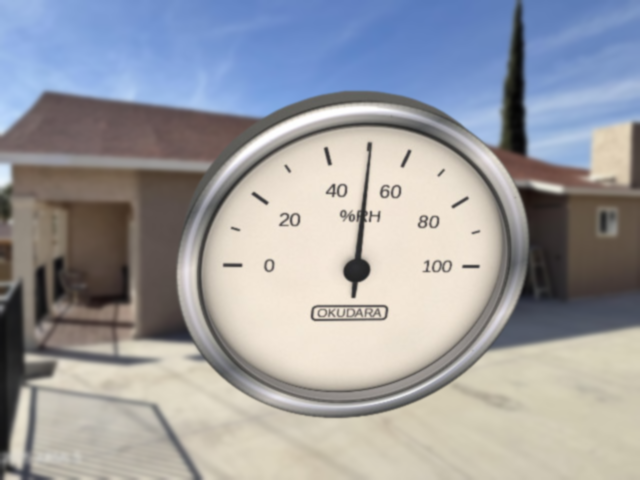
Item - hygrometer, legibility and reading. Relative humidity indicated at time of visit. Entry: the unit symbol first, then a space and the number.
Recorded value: % 50
